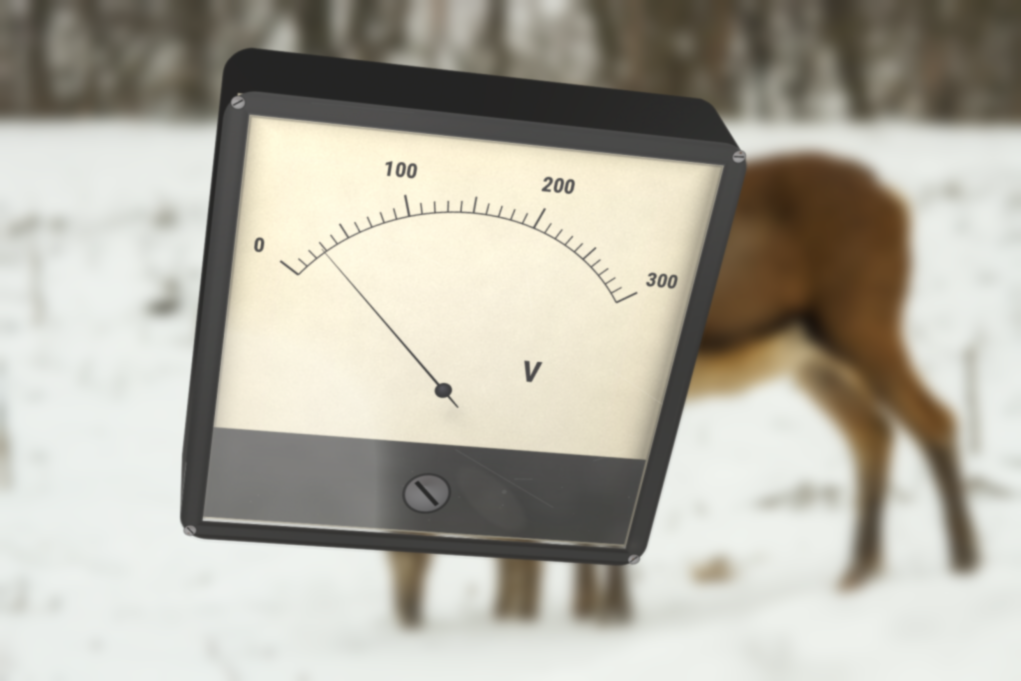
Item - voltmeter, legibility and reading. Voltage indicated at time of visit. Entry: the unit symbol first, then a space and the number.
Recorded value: V 30
